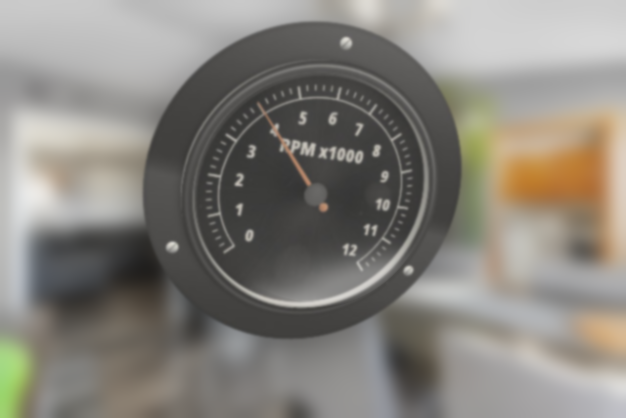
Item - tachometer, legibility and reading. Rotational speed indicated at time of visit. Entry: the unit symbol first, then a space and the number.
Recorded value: rpm 4000
